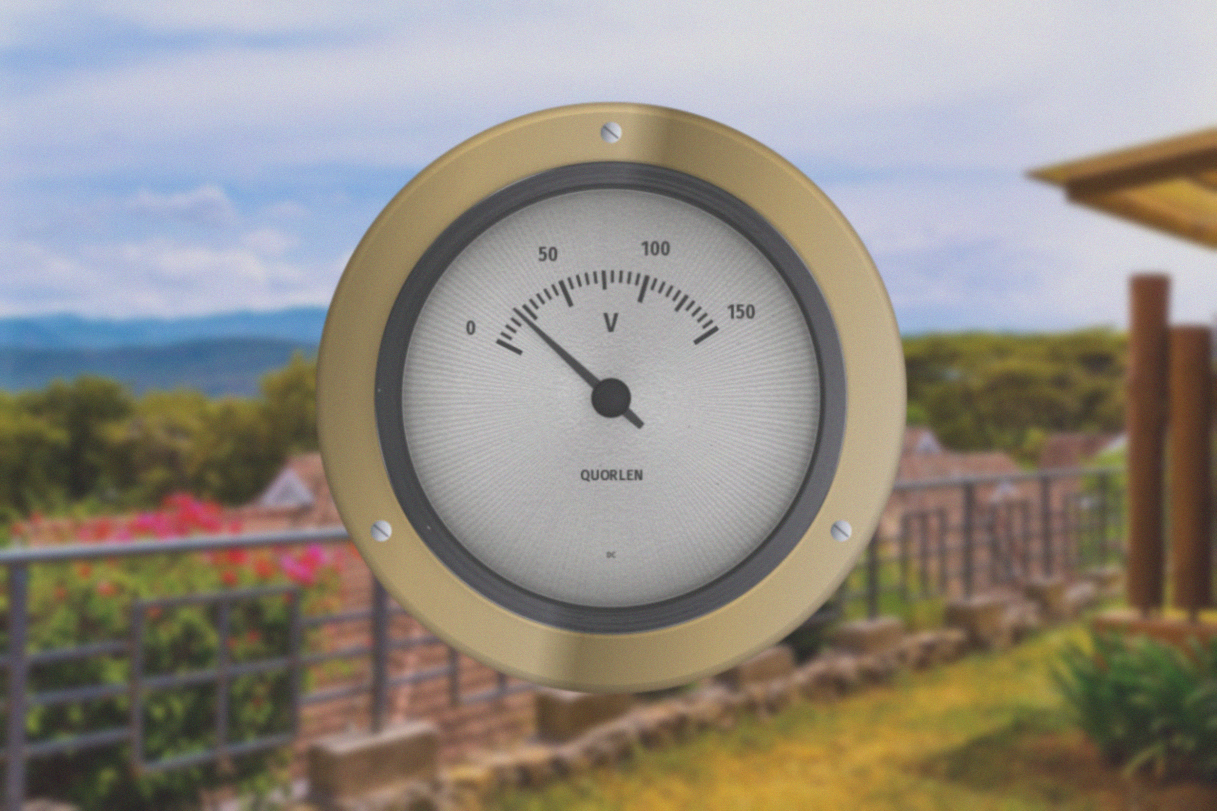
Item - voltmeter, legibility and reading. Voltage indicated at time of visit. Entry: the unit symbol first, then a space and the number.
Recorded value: V 20
